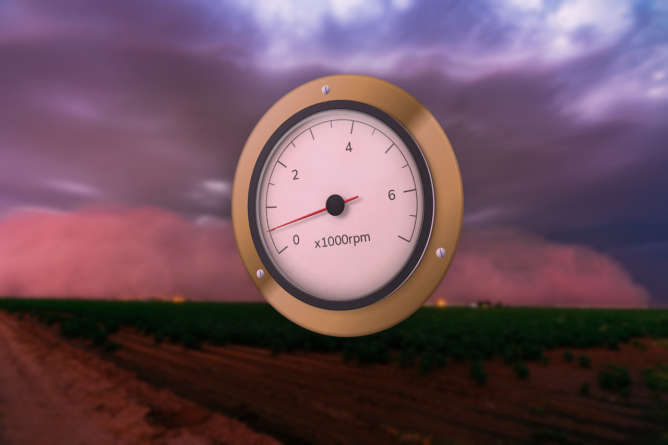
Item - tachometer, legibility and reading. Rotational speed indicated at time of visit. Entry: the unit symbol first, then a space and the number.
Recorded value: rpm 500
